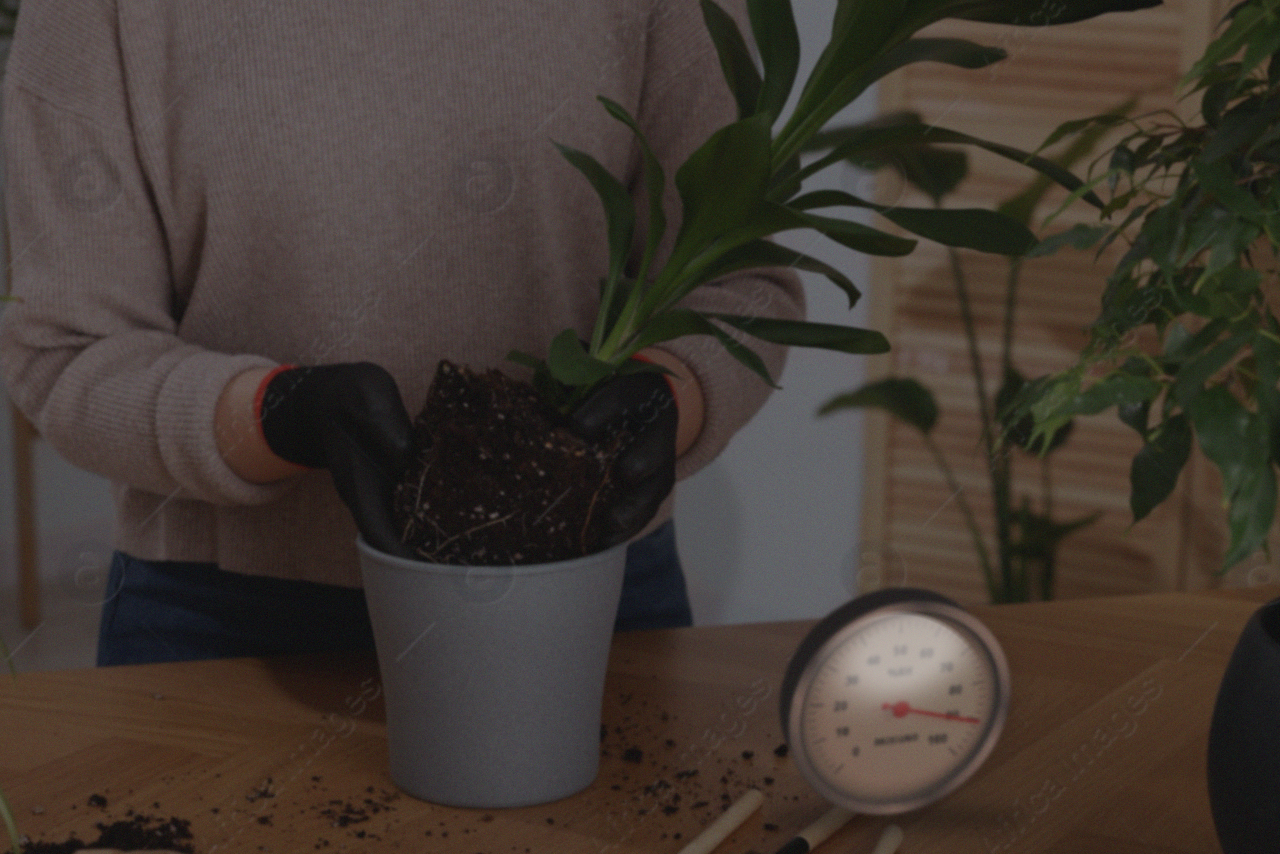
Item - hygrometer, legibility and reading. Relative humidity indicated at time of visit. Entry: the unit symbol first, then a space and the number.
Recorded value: % 90
